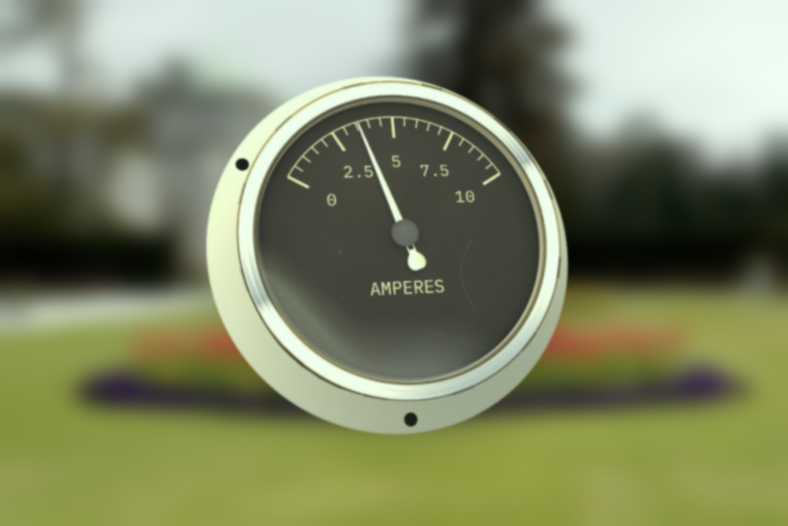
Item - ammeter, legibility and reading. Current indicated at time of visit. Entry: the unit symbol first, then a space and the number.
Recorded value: A 3.5
